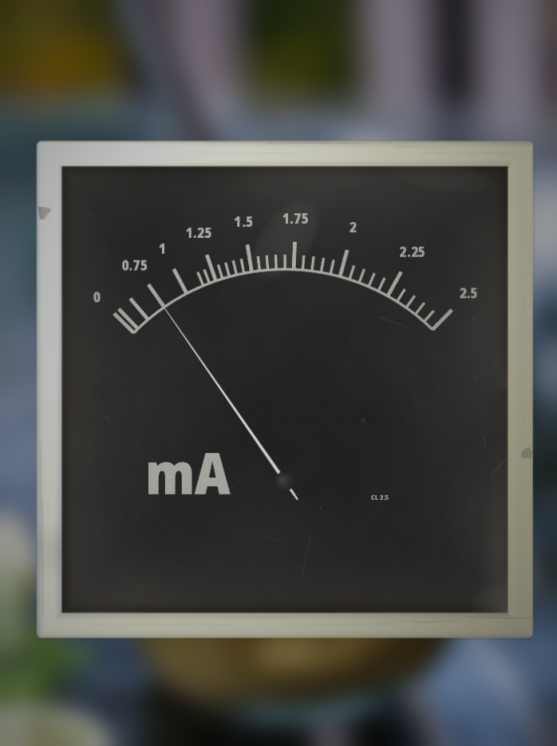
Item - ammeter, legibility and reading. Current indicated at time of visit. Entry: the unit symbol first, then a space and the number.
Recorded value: mA 0.75
